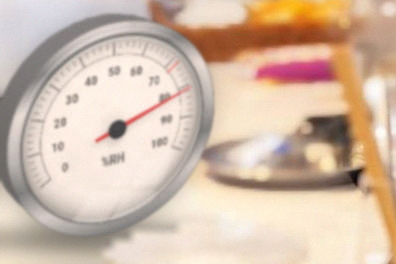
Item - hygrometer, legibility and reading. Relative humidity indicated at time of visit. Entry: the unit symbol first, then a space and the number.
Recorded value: % 80
